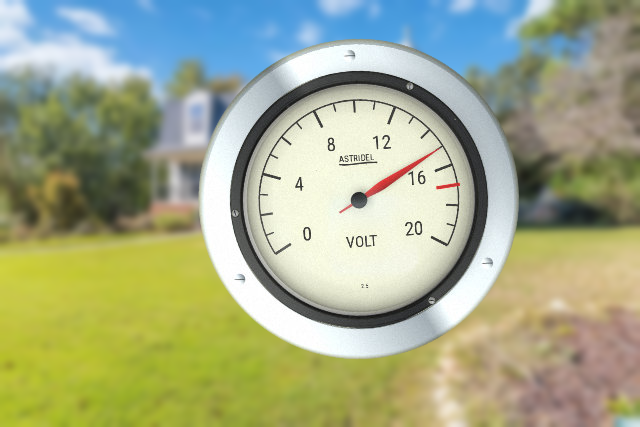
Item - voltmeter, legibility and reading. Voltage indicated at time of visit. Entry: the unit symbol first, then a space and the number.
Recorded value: V 15
